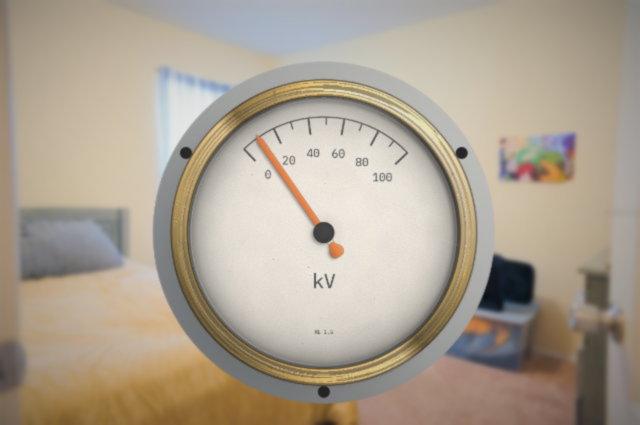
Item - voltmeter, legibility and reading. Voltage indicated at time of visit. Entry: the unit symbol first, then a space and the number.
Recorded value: kV 10
